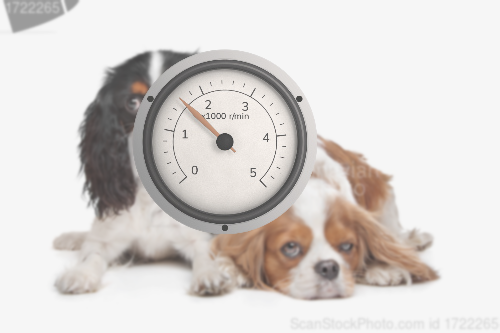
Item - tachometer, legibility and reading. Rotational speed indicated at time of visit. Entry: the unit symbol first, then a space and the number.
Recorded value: rpm 1600
